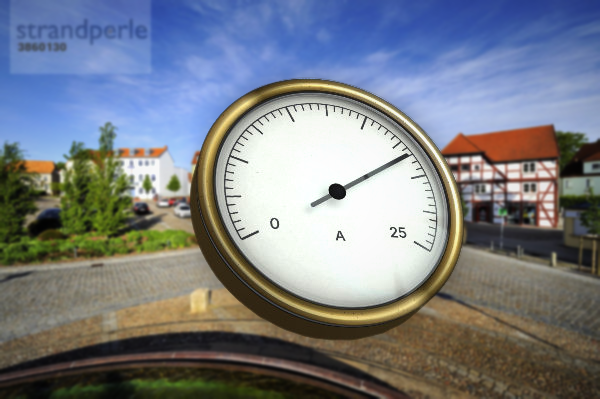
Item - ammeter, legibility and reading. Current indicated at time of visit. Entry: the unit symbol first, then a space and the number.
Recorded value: A 18.5
